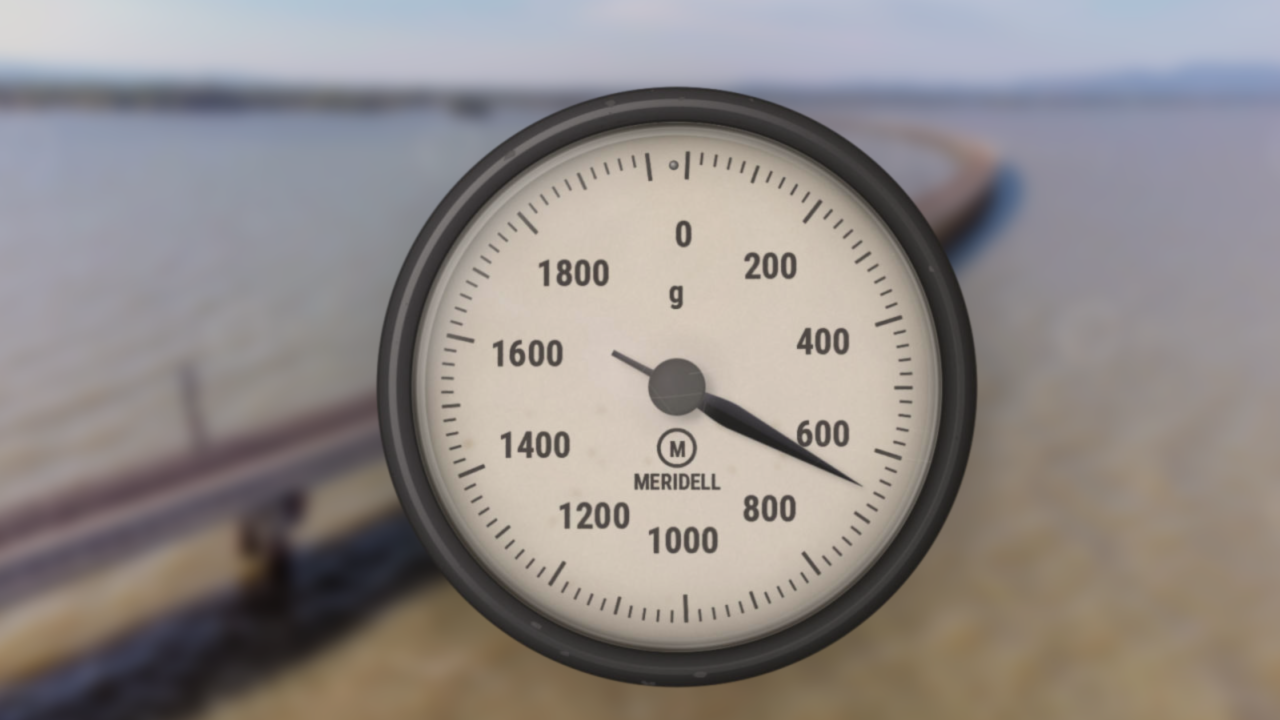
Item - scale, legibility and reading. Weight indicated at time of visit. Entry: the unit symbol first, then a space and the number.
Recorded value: g 660
